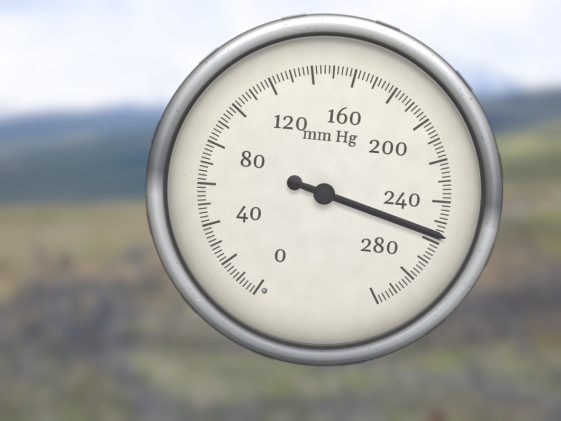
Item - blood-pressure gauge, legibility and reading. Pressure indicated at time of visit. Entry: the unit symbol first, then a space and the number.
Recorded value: mmHg 256
